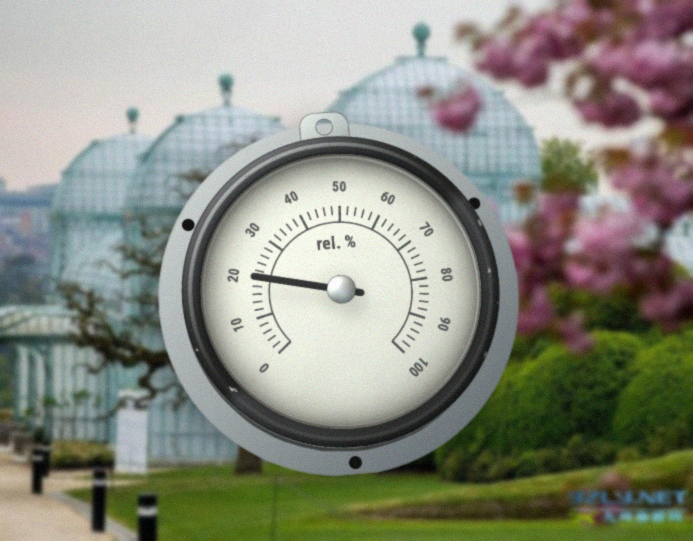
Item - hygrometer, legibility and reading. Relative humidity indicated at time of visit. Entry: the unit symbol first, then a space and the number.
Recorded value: % 20
